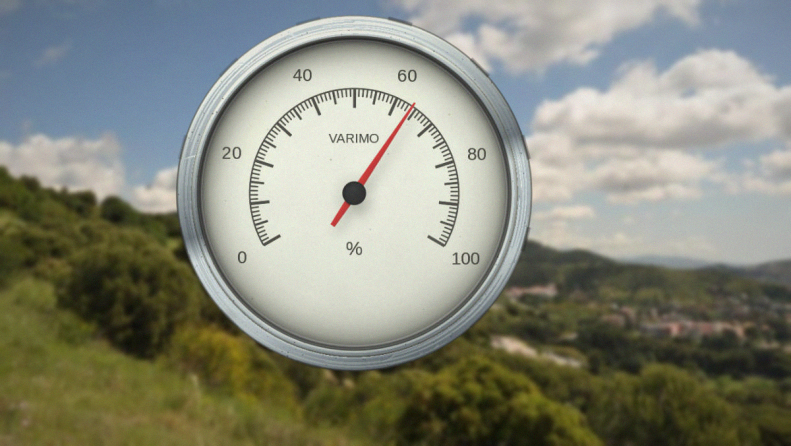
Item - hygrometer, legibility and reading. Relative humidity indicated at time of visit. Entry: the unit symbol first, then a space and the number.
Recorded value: % 64
